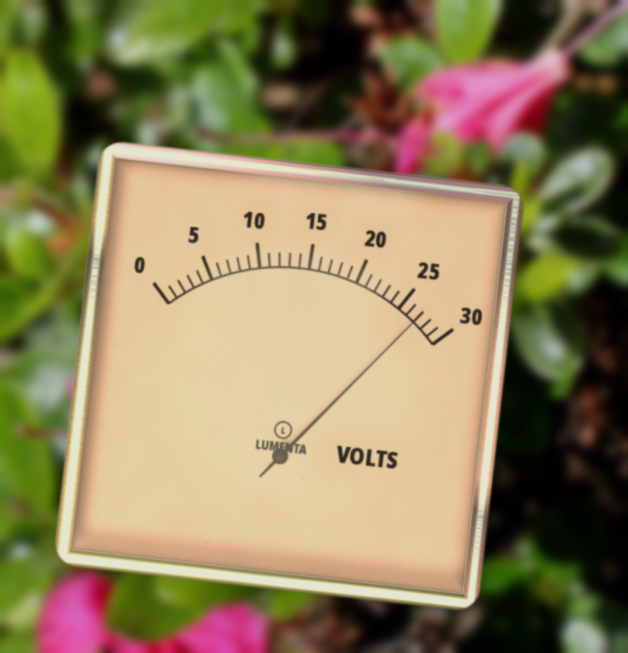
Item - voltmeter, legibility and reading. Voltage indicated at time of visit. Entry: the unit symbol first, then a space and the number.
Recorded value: V 27
